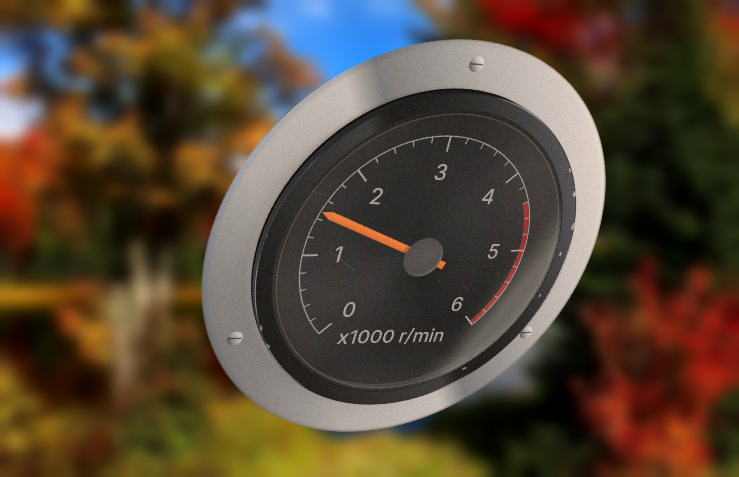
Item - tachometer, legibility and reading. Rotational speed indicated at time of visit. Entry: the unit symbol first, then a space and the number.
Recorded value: rpm 1500
